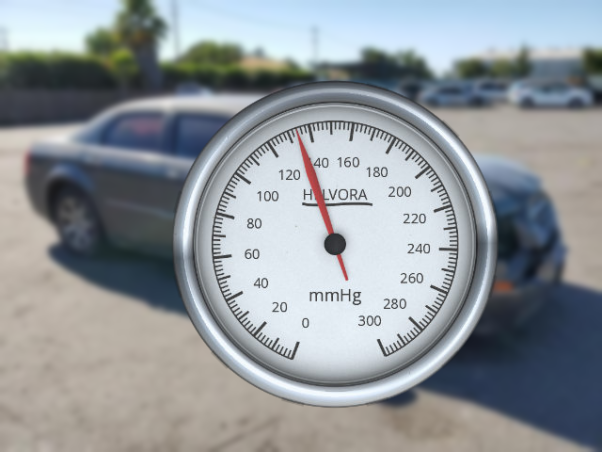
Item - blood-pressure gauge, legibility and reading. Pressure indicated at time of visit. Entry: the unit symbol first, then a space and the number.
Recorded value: mmHg 134
